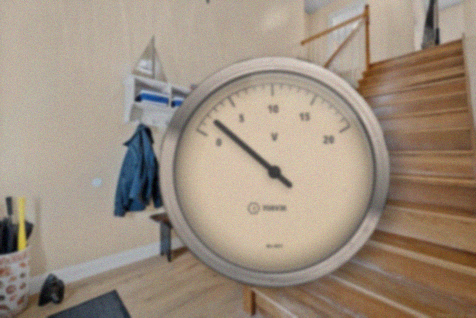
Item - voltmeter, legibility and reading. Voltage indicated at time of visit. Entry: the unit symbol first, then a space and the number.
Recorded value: V 2
